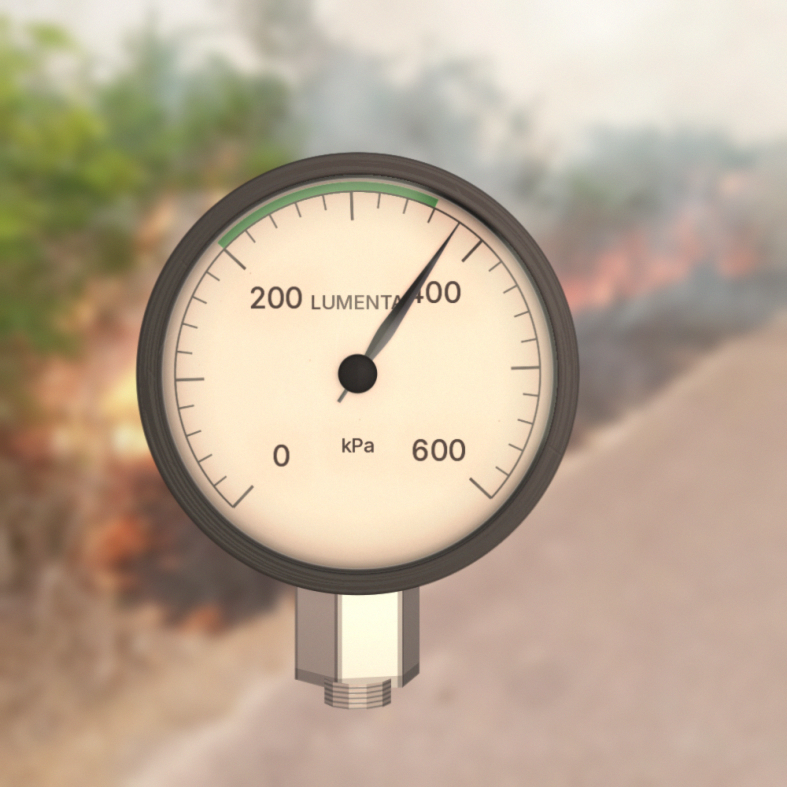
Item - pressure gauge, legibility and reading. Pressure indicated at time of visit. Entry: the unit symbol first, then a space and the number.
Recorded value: kPa 380
